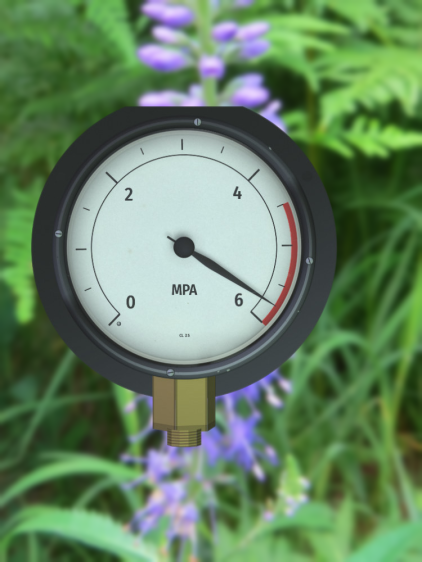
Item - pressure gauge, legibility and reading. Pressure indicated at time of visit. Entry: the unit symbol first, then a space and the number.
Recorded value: MPa 5.75
